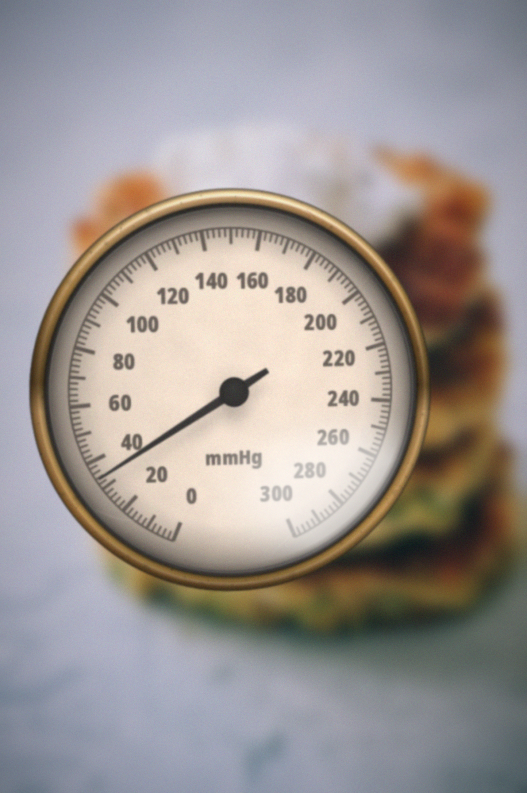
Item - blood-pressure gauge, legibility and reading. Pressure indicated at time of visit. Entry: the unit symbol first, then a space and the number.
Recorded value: mmHg 34
